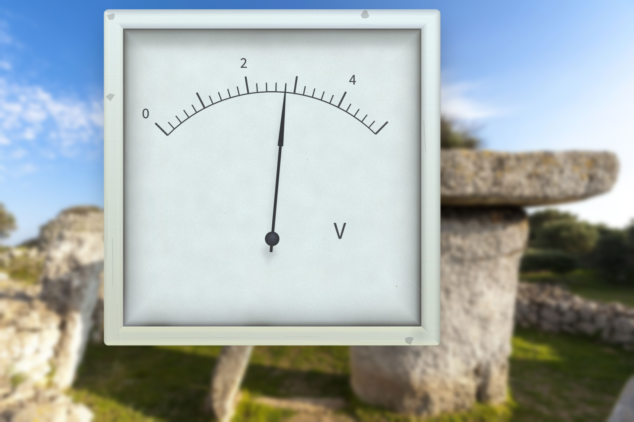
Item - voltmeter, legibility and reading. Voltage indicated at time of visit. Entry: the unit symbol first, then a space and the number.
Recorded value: V 2.8
